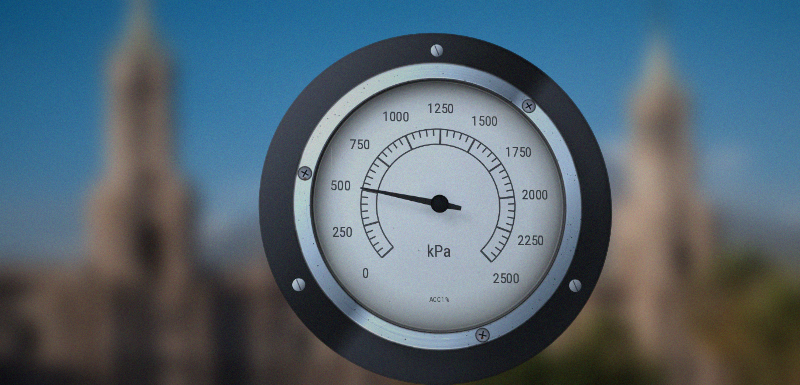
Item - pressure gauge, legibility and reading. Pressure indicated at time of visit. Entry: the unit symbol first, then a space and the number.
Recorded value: kPa 500
